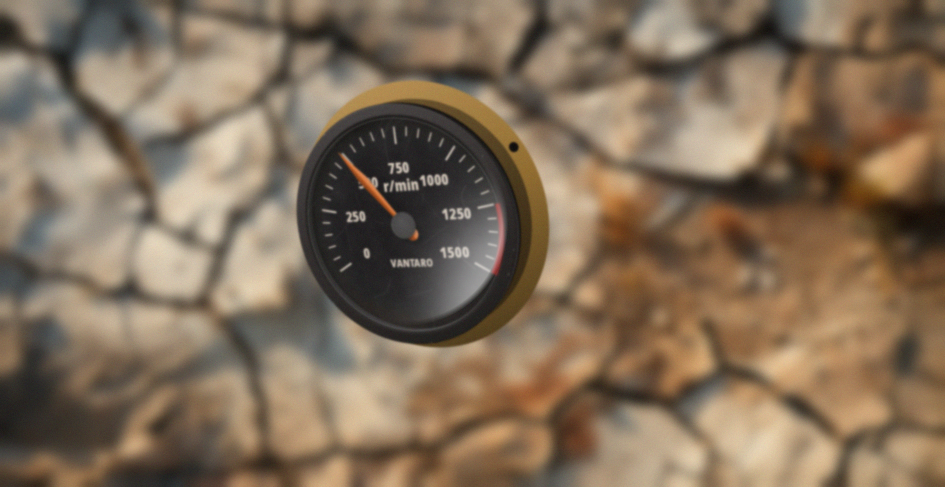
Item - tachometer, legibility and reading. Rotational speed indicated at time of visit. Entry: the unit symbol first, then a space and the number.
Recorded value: rpm 500
